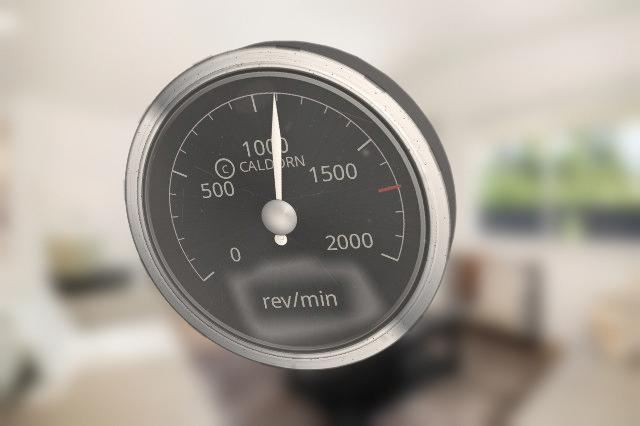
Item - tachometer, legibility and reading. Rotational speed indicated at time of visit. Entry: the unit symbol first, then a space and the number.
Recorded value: rpm 1100
